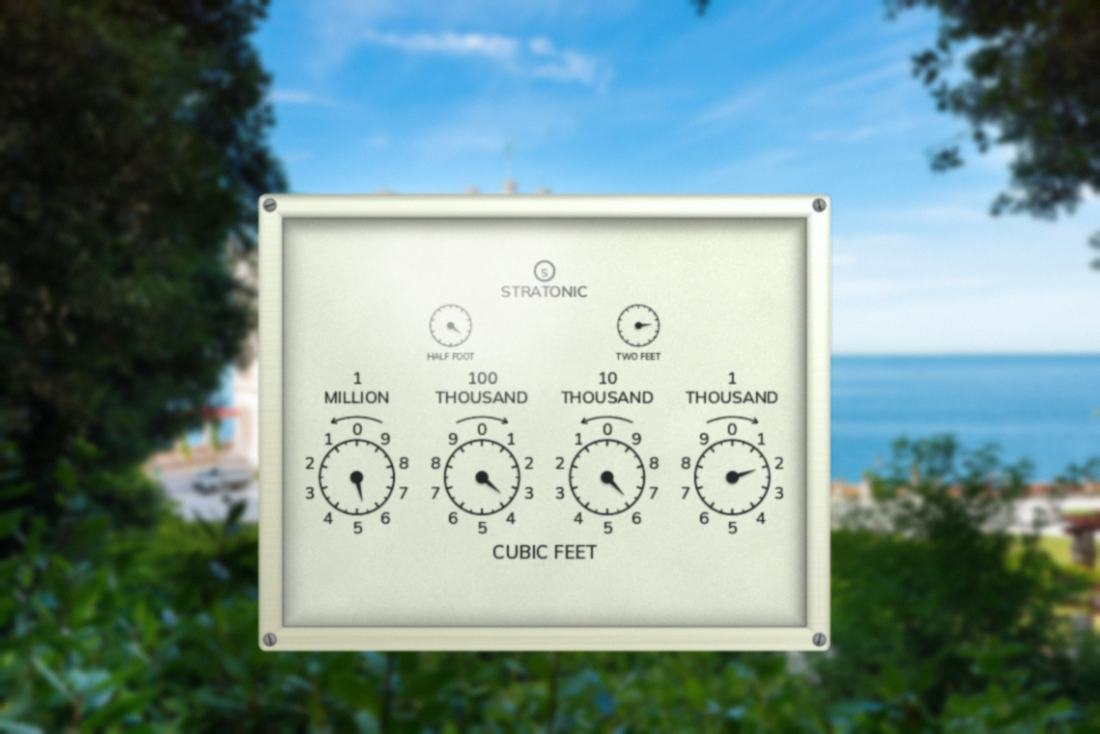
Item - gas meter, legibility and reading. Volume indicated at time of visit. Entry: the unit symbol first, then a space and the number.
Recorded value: ft³ 536200
